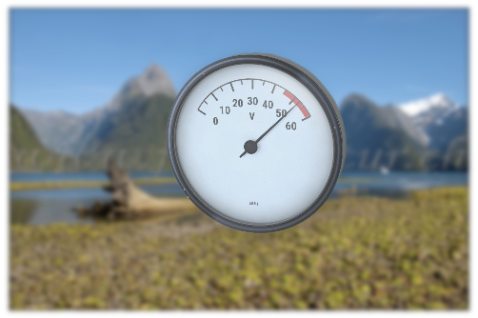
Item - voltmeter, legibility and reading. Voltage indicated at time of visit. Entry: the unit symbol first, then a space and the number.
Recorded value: V 52.5
